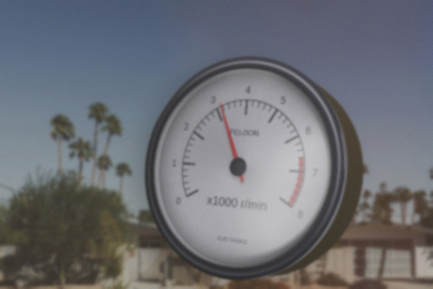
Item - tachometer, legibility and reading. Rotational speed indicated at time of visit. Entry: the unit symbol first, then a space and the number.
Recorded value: rpm 3200
